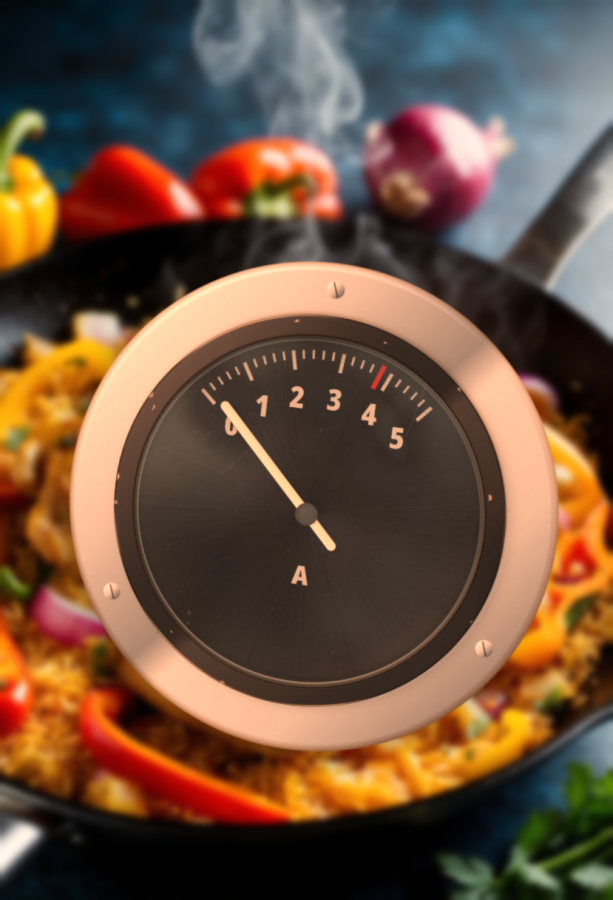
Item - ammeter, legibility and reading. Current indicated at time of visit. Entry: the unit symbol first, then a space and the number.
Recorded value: A 0.2
